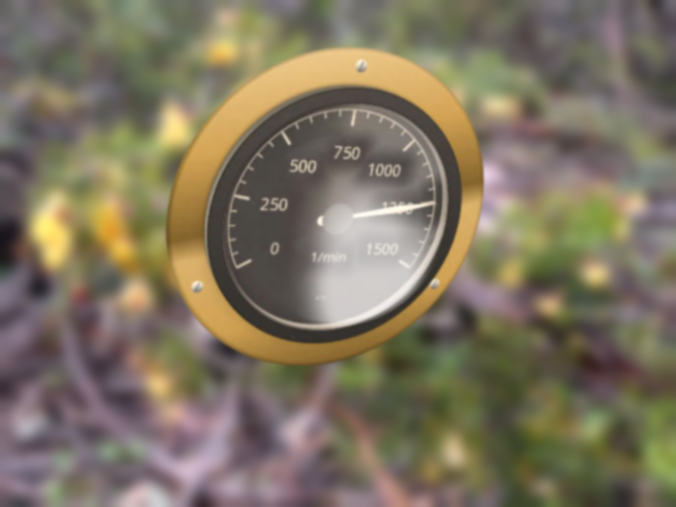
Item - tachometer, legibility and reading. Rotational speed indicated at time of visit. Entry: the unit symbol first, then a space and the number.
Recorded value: rpm 1250
